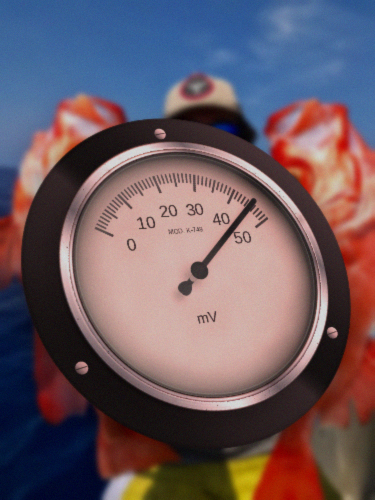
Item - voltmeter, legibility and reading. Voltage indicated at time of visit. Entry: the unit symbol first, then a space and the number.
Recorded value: mV 45
